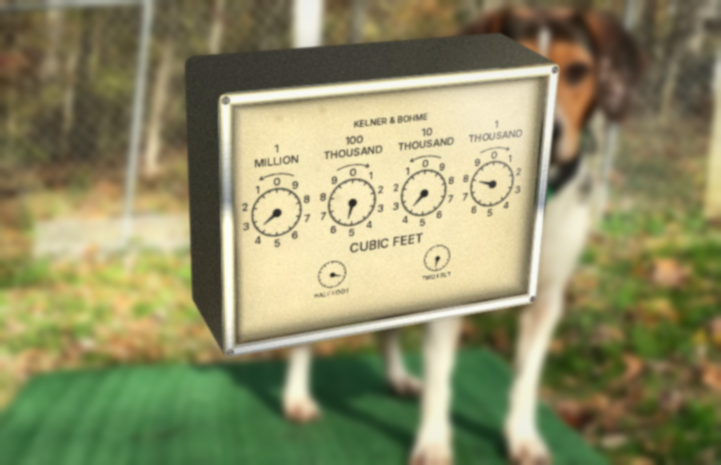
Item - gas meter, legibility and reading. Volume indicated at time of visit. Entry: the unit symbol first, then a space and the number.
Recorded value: ft³ 353800
